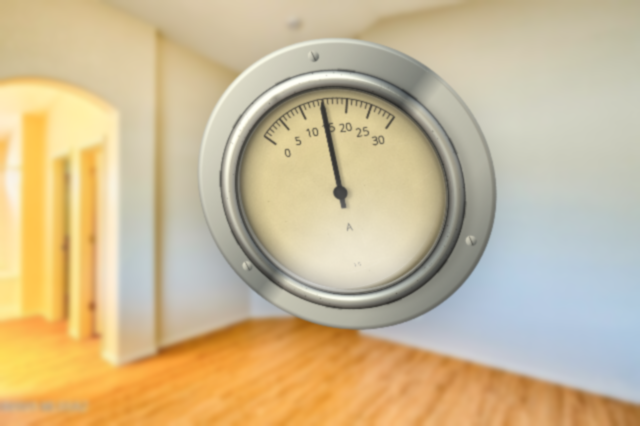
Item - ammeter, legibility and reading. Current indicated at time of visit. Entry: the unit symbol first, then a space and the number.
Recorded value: A 15
